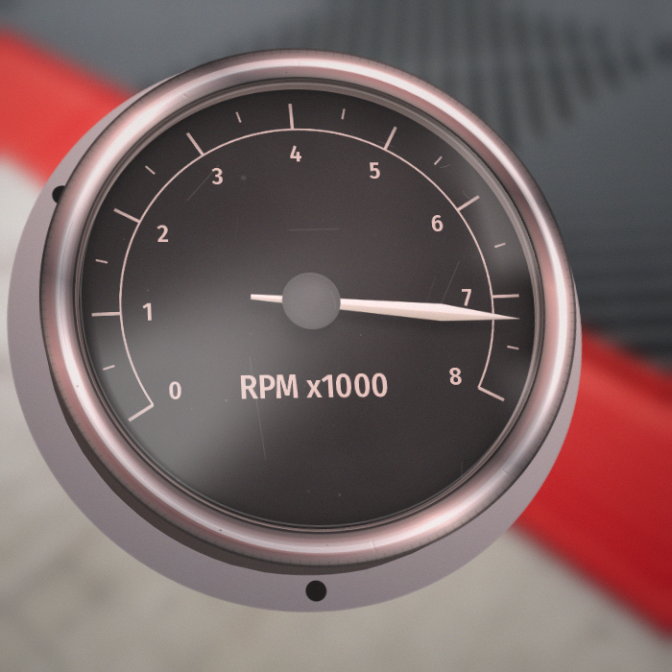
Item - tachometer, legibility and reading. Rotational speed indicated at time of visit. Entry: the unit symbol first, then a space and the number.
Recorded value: rpm 7250
